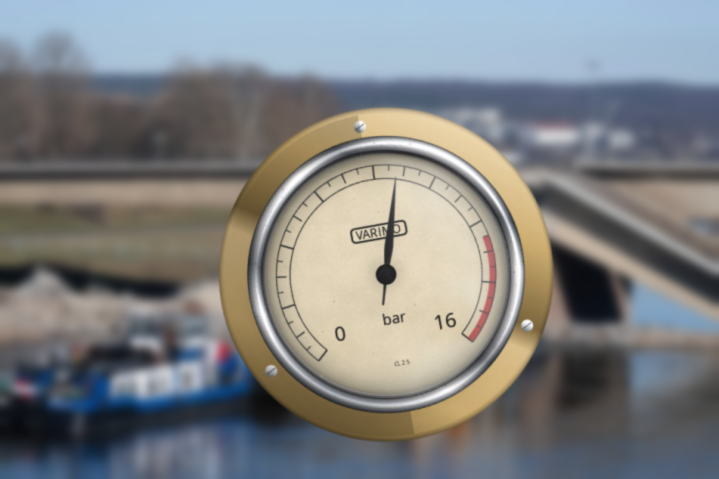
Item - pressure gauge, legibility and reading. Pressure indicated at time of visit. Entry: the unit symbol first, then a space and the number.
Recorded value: bar 8.75
